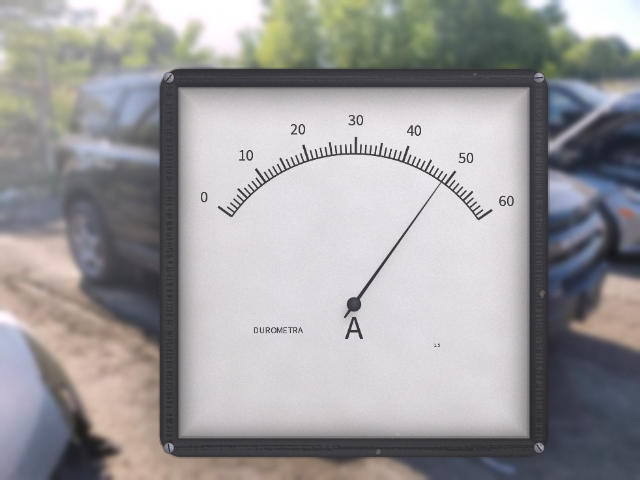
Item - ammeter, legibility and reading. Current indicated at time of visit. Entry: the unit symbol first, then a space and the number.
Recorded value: A 49
